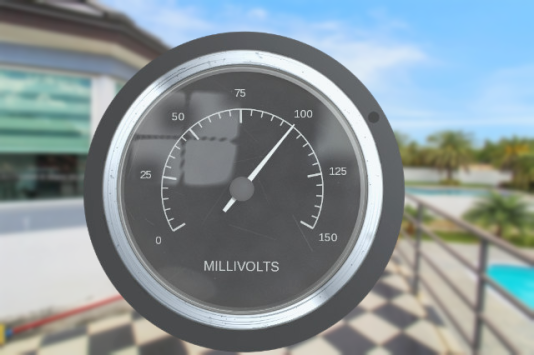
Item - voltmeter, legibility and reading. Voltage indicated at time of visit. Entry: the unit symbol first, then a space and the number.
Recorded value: mV 100
